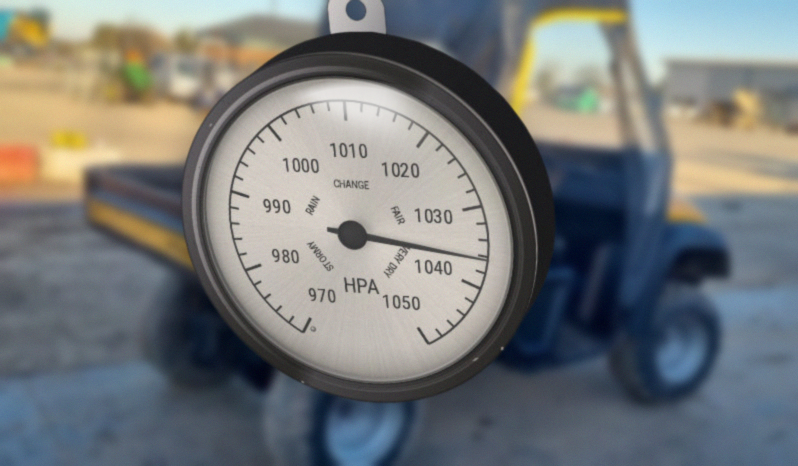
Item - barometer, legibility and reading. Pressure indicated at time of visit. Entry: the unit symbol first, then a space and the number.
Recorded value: hPa 1036
